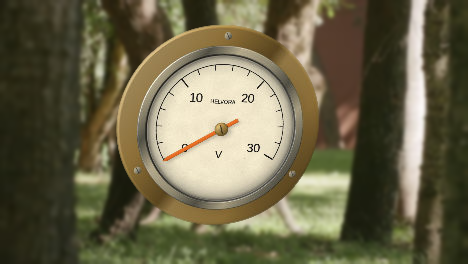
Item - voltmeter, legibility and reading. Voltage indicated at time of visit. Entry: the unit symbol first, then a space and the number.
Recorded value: V 0
